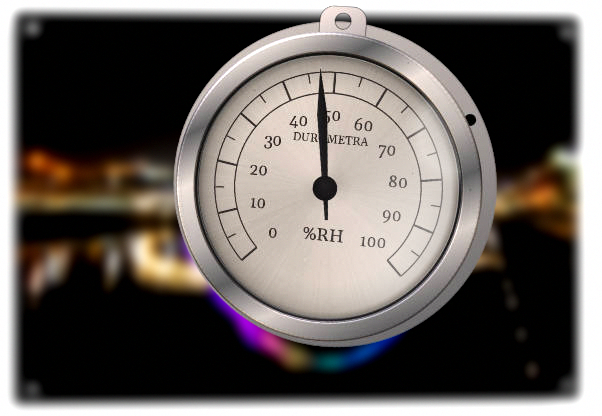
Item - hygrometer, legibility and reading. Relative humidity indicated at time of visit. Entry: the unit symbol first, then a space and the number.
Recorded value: % 47.5
